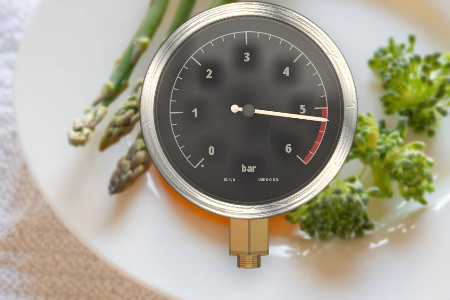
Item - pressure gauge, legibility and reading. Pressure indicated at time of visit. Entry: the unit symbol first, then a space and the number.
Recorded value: bar 5.2
